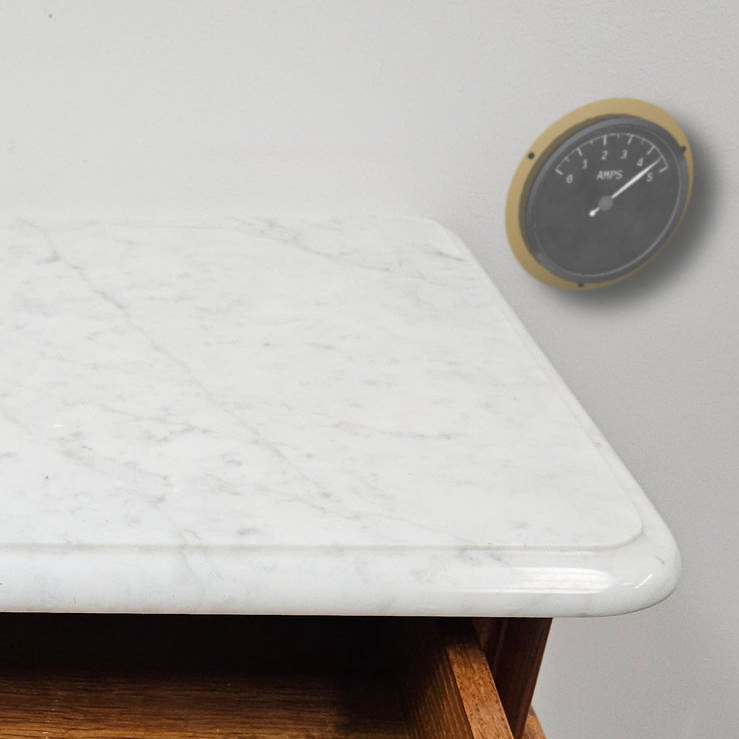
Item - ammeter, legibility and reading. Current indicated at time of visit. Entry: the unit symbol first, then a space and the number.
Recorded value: A 4.5
